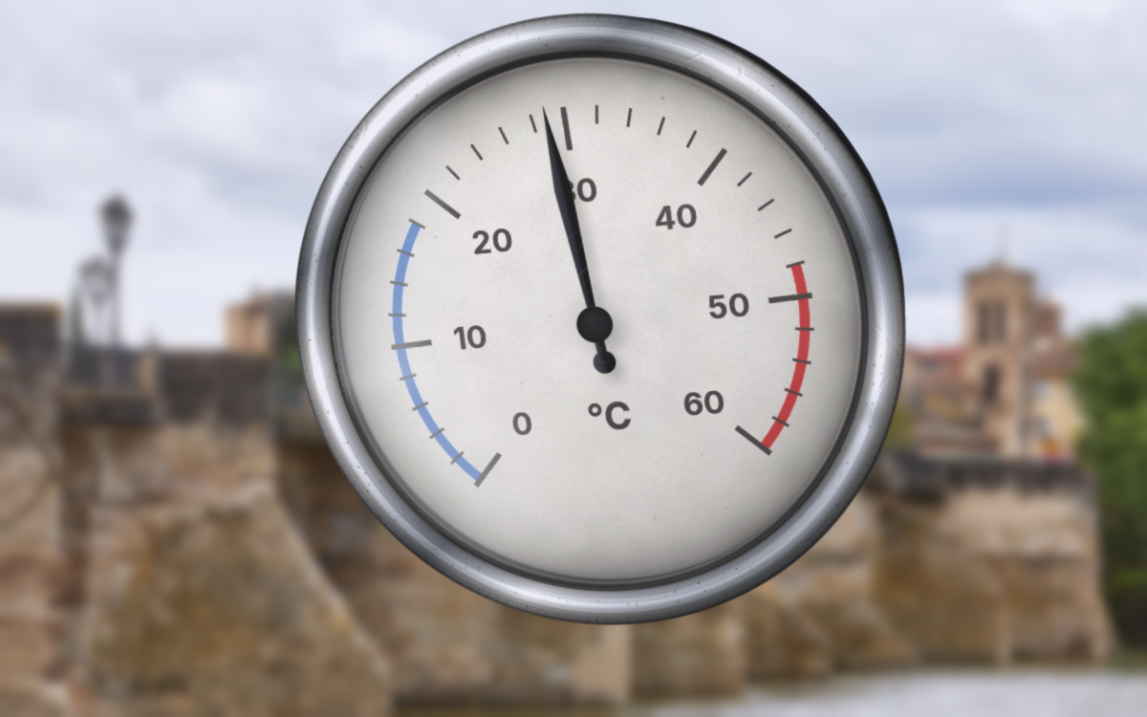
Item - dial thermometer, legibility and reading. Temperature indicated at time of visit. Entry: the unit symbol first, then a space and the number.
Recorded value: °C 29
